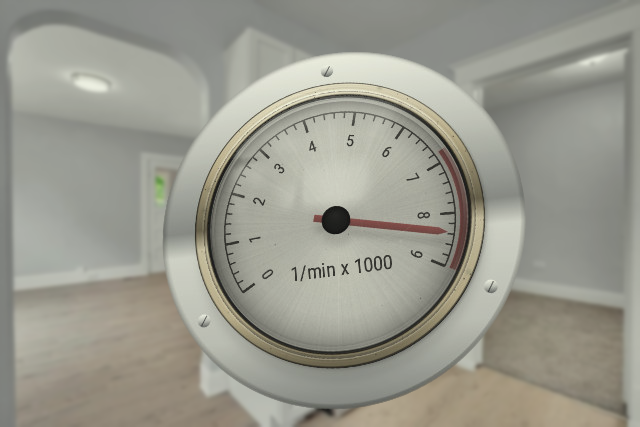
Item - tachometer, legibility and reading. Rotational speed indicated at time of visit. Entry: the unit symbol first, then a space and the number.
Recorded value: rpm 8400
